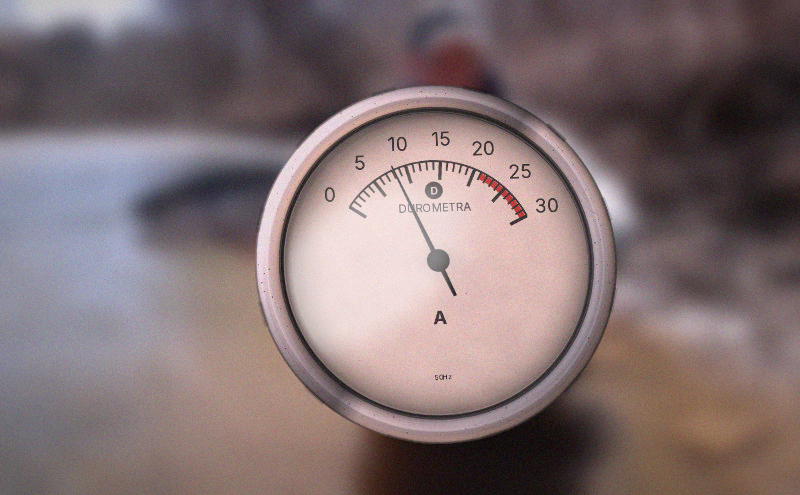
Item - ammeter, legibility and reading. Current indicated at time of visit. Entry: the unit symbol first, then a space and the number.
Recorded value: A 8
